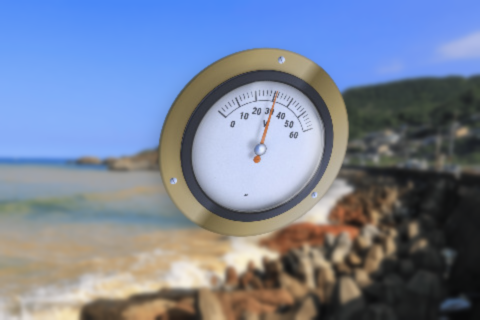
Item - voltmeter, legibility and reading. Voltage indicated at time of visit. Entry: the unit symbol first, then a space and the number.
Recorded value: V 30
